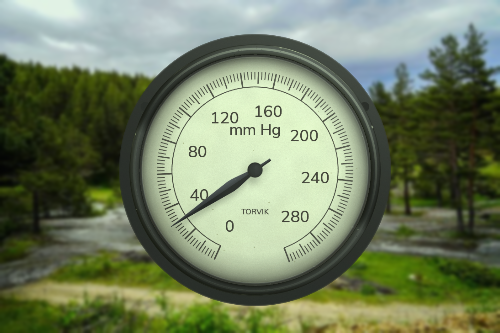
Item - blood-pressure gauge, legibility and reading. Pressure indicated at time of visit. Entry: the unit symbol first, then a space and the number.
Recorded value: mmHg 30
